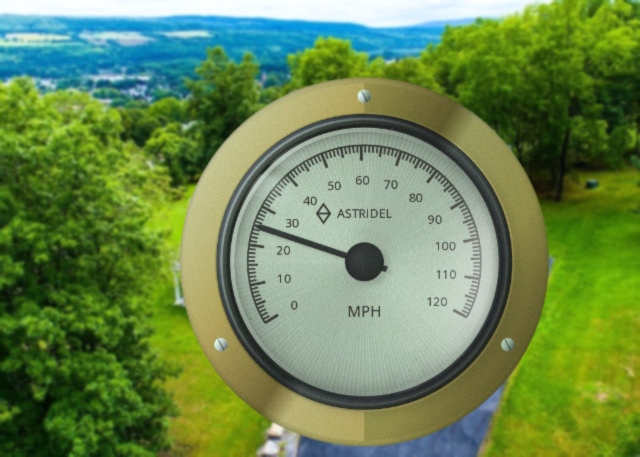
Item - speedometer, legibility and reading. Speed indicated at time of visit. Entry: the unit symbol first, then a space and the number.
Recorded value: mph 25
